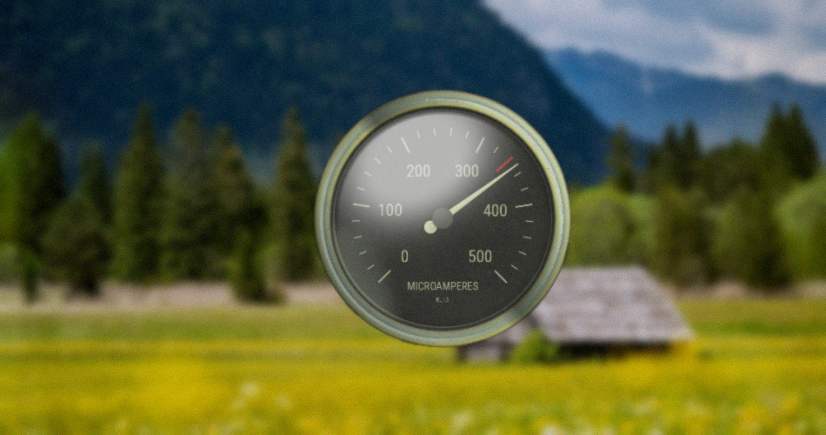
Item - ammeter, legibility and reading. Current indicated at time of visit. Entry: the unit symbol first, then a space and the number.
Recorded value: µA 350
